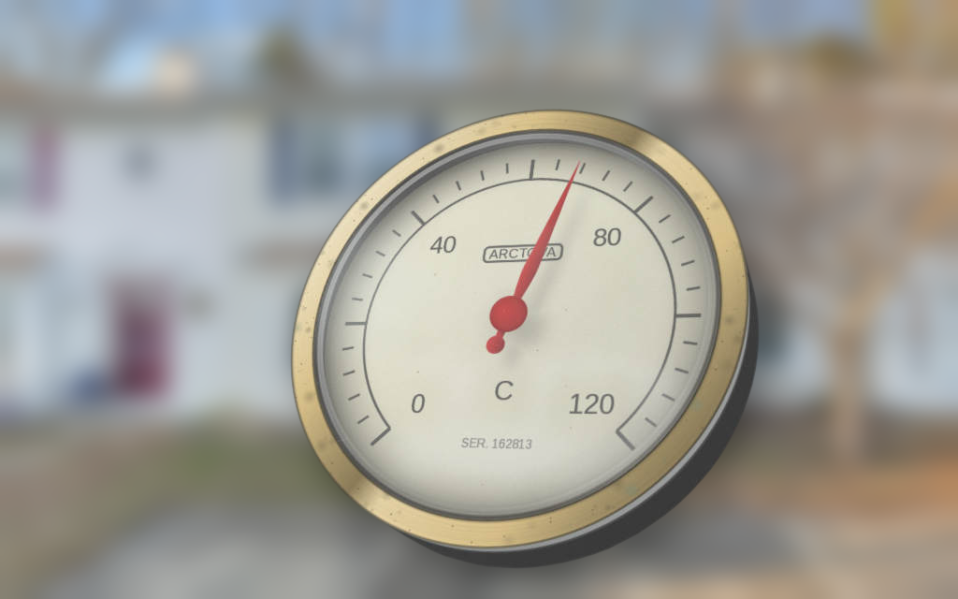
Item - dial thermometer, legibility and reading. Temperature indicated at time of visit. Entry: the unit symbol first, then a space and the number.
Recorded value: °C 68
